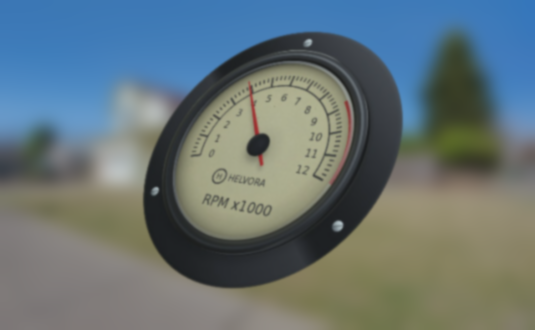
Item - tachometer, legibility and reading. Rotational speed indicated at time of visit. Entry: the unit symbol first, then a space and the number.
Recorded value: rpm 4000
